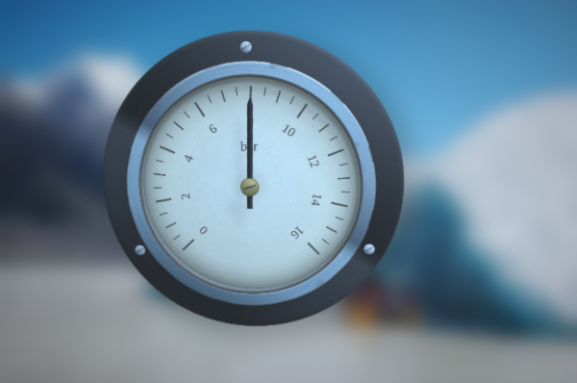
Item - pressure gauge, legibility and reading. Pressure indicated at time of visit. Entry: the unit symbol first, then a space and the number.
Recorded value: bar 8
